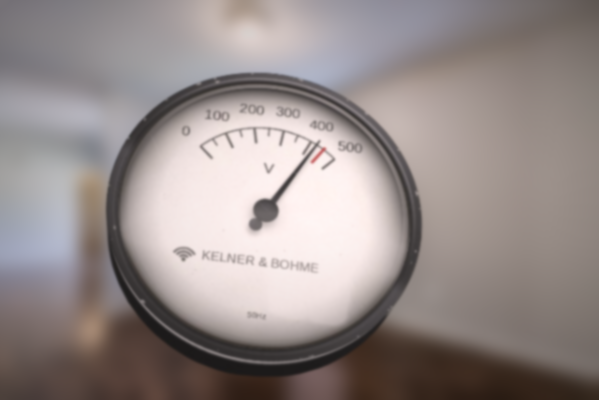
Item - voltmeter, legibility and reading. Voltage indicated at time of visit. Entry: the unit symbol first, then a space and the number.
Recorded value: V 425
